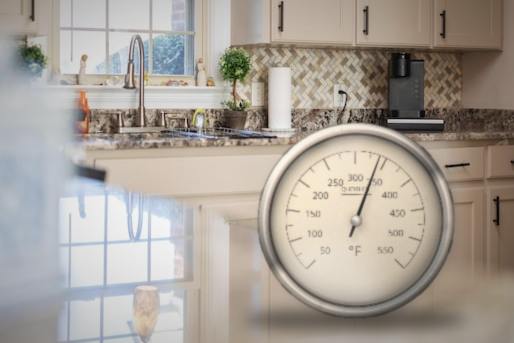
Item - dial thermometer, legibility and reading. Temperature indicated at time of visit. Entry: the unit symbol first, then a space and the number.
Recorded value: °F 337.5
